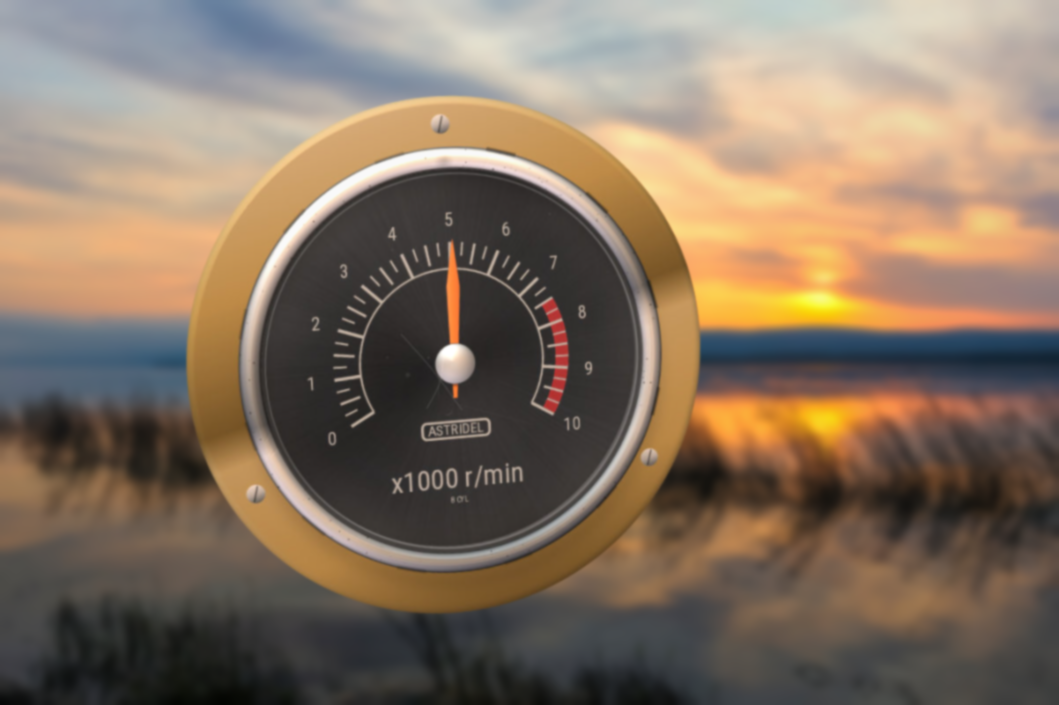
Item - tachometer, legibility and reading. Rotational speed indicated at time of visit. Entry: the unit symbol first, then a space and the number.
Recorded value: rpm 5000
